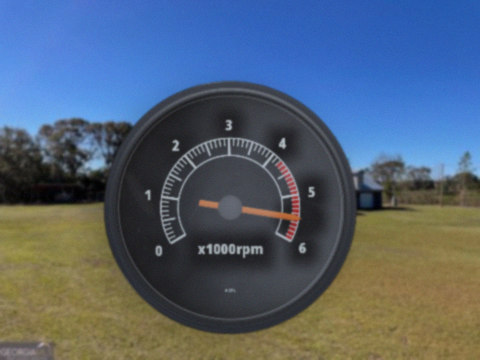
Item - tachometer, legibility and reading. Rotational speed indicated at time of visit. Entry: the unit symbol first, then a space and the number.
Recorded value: rpm 5500
